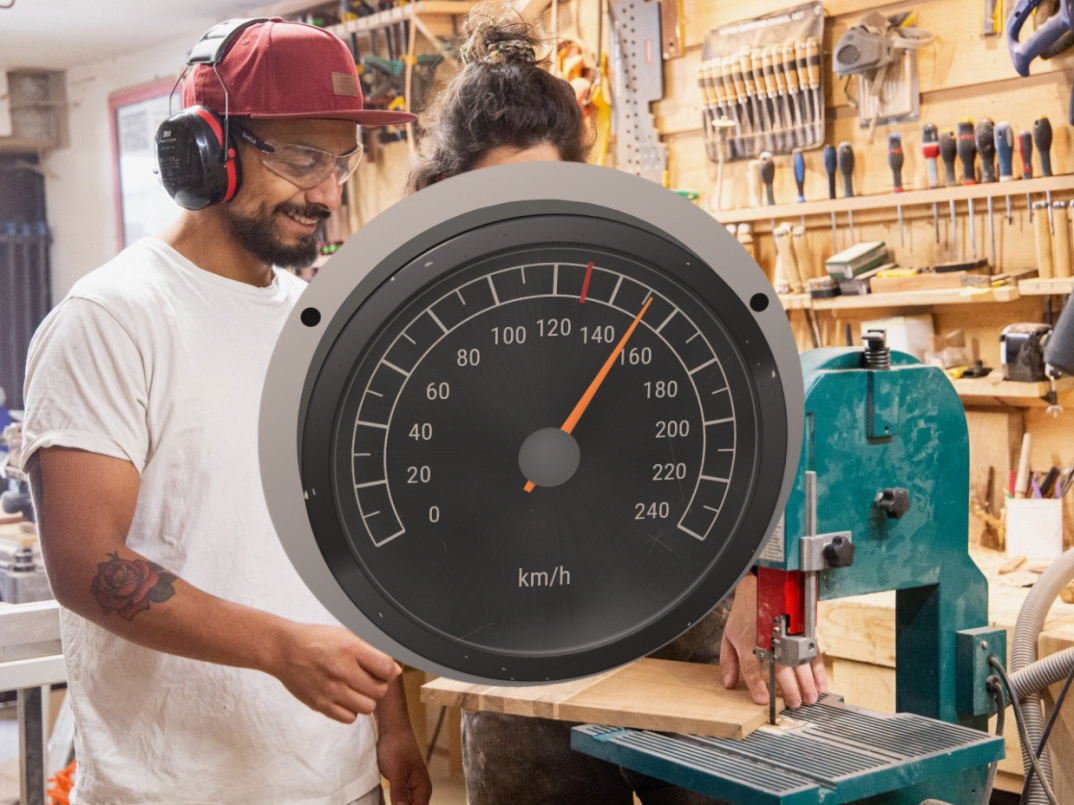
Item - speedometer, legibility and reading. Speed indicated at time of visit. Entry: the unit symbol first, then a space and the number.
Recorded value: km/h 150
